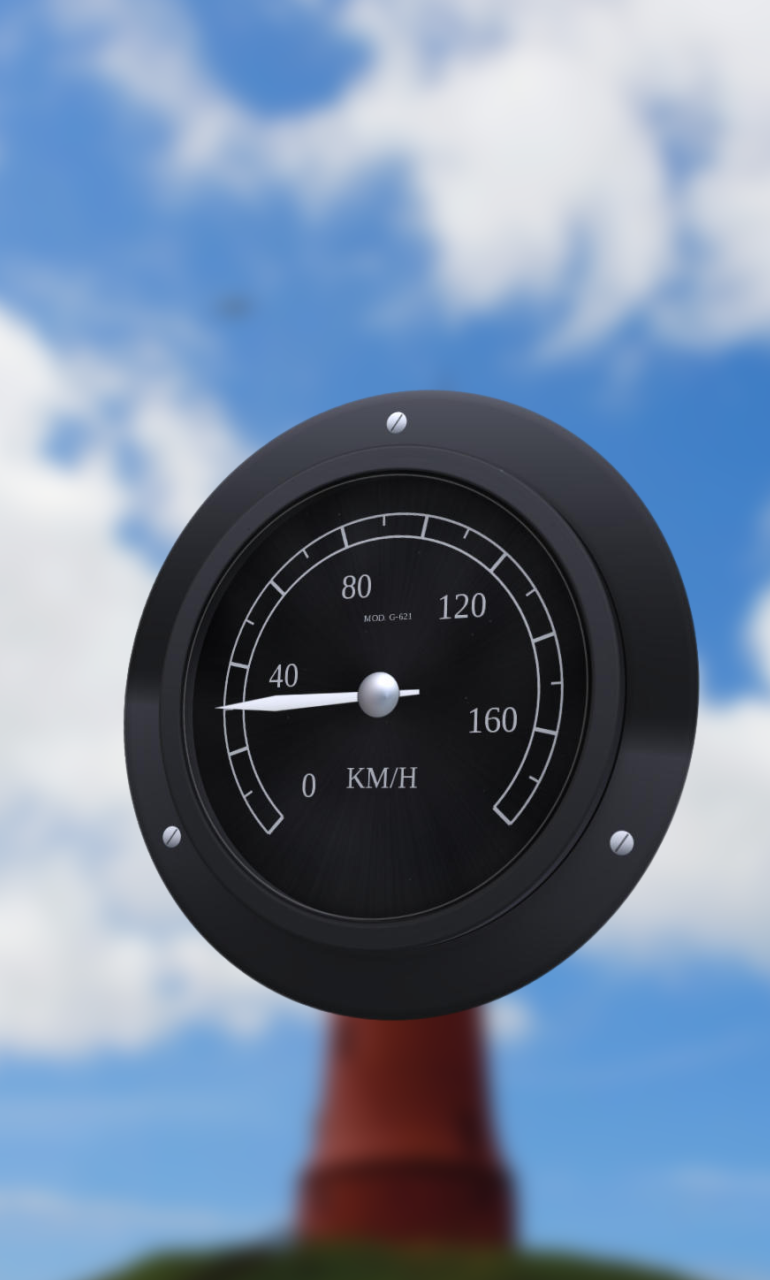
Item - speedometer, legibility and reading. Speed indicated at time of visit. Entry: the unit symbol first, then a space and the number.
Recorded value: km/h 30
